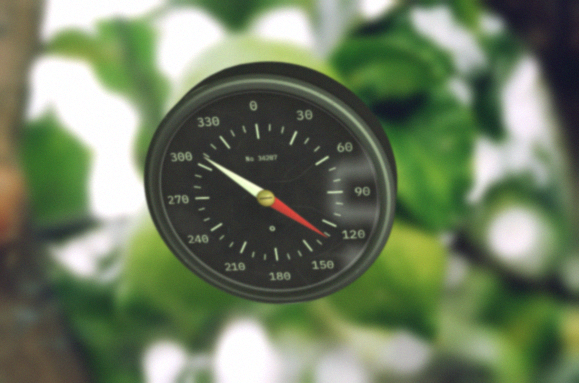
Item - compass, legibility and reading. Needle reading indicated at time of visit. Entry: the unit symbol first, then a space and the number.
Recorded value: ° 130
